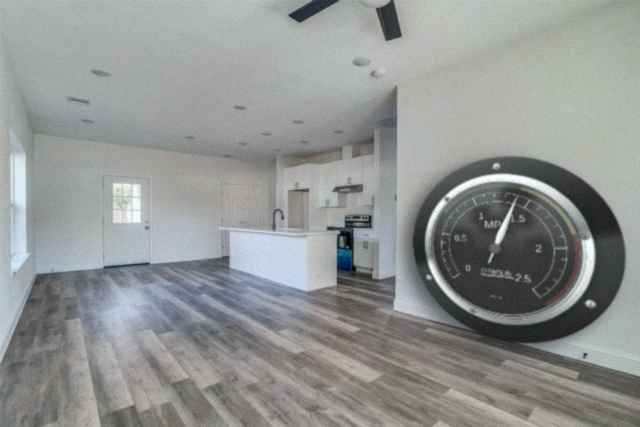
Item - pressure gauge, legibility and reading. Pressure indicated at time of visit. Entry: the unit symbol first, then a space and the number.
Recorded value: MPa 1.4
